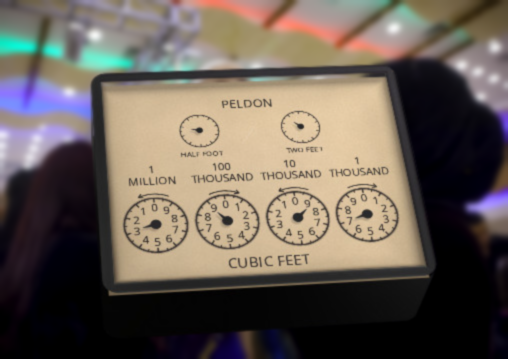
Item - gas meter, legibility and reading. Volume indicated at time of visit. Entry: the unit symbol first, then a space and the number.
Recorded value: ft³ 288700
